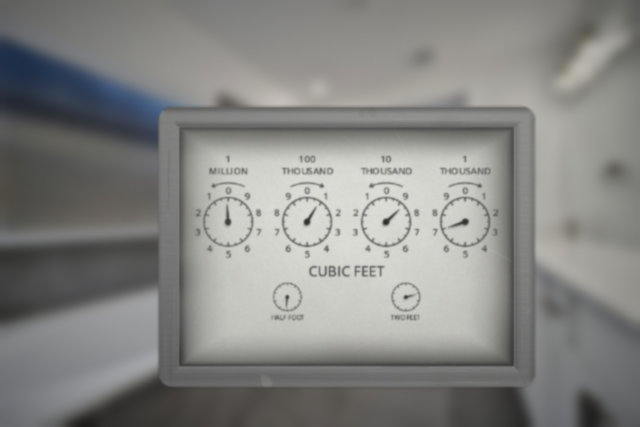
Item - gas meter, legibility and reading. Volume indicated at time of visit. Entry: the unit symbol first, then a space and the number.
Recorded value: ft³ 8700
